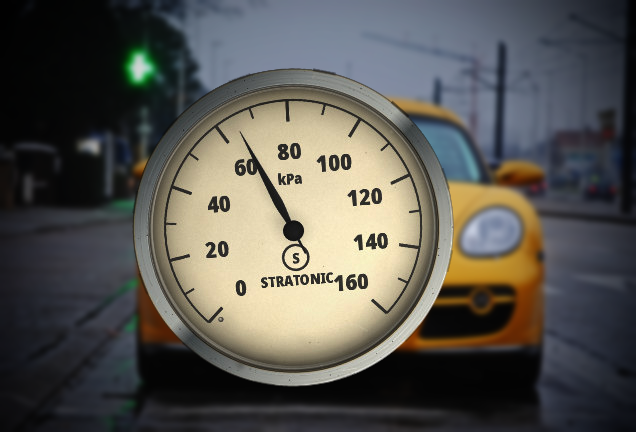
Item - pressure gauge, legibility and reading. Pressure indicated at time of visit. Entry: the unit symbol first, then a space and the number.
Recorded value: kPa 65
